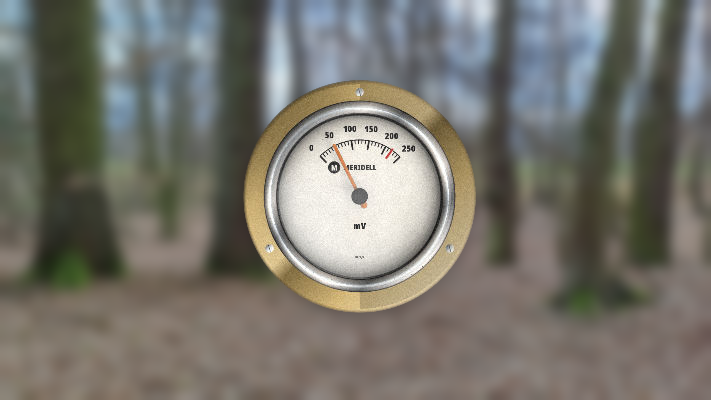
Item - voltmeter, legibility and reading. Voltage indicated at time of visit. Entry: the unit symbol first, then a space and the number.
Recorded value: mV 50
